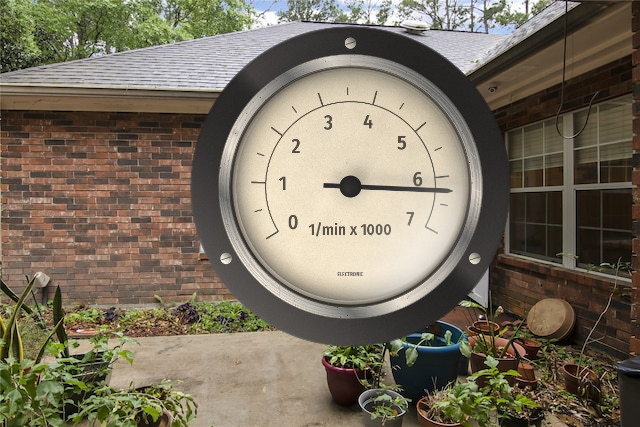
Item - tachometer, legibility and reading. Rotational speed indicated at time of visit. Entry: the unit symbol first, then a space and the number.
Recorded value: rpm 6250
